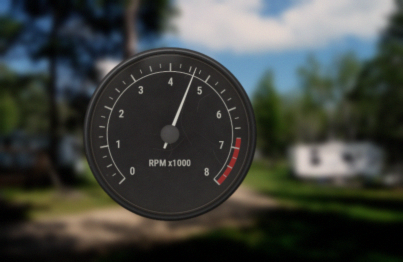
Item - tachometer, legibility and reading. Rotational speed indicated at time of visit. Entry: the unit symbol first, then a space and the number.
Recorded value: rpm 4625
